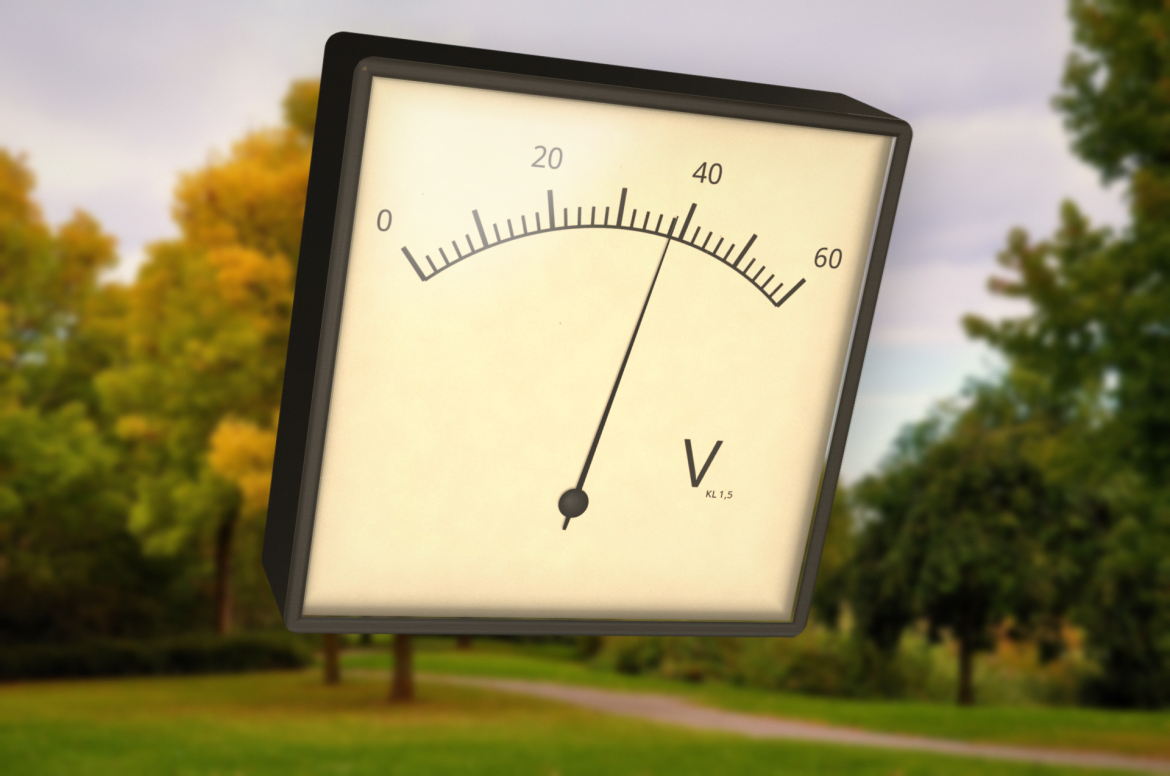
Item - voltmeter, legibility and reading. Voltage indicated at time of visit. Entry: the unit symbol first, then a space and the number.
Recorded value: V 38
